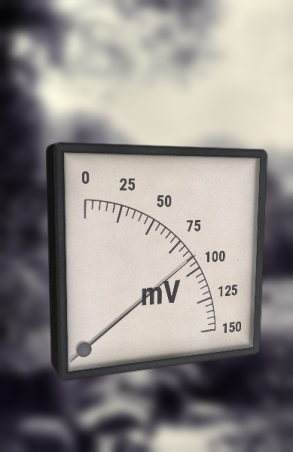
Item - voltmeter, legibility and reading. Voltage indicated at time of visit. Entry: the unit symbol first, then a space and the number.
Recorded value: mV 90
